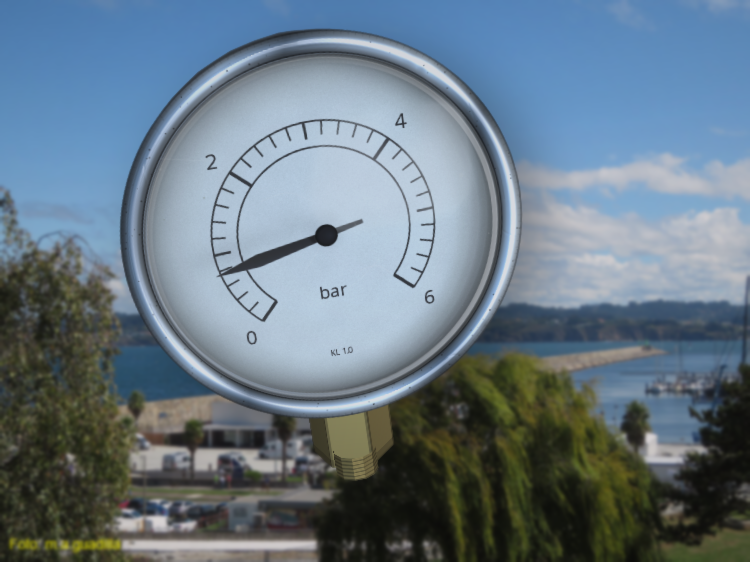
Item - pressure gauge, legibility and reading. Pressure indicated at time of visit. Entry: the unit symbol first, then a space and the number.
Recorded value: bar 0.8
